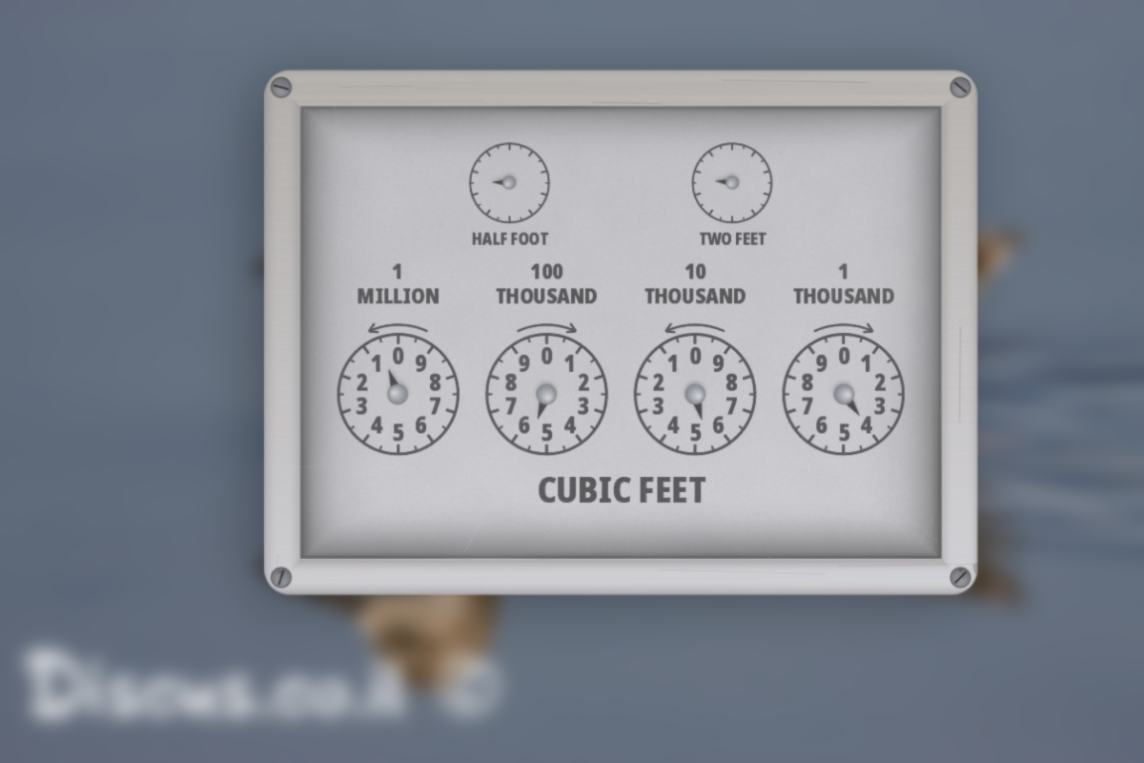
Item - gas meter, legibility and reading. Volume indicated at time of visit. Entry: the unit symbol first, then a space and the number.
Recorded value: ft³ 55400
